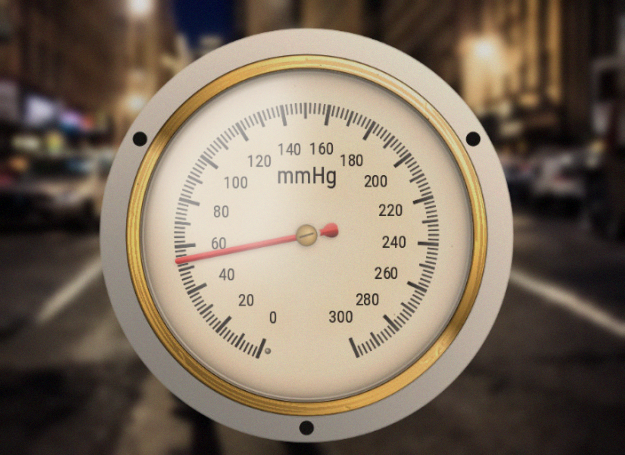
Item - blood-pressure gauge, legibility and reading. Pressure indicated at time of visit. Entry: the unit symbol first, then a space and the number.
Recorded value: mmHg 54
